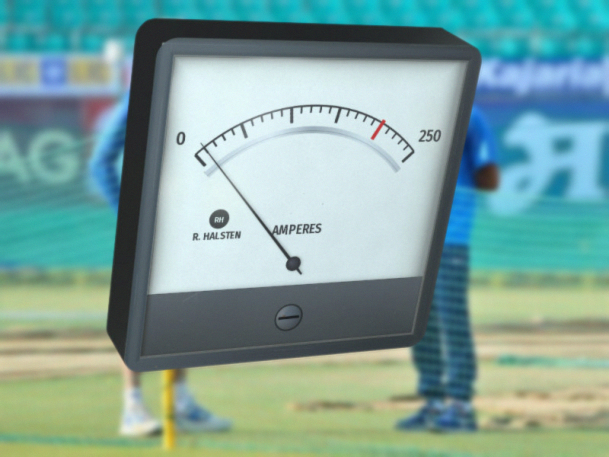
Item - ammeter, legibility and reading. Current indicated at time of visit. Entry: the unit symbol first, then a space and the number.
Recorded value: A 10
